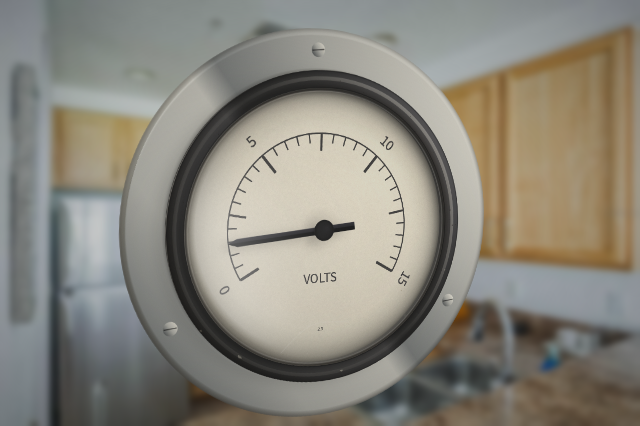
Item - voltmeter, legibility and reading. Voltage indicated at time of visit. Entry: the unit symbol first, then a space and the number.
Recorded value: V 1.5
